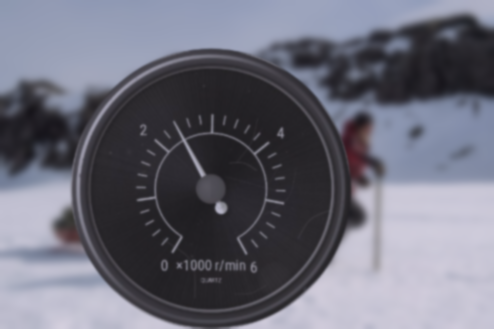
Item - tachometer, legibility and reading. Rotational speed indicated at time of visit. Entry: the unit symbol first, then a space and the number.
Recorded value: rpm 2400
